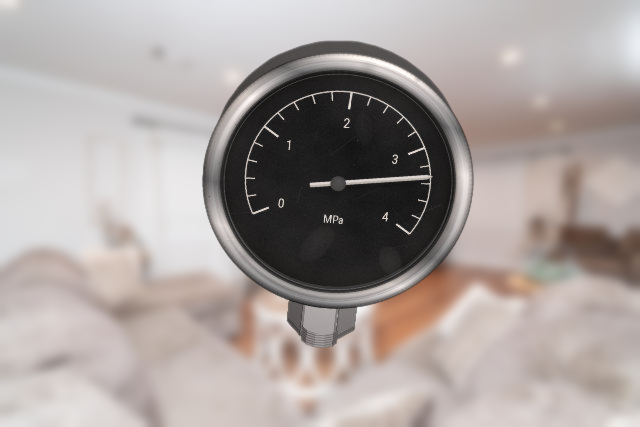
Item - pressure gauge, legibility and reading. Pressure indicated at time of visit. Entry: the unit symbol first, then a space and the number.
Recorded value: MPa 3.3
